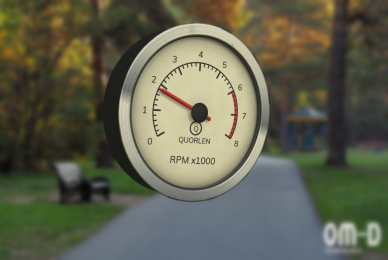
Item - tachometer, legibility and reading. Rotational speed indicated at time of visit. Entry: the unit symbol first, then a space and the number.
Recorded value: rpm 1800
